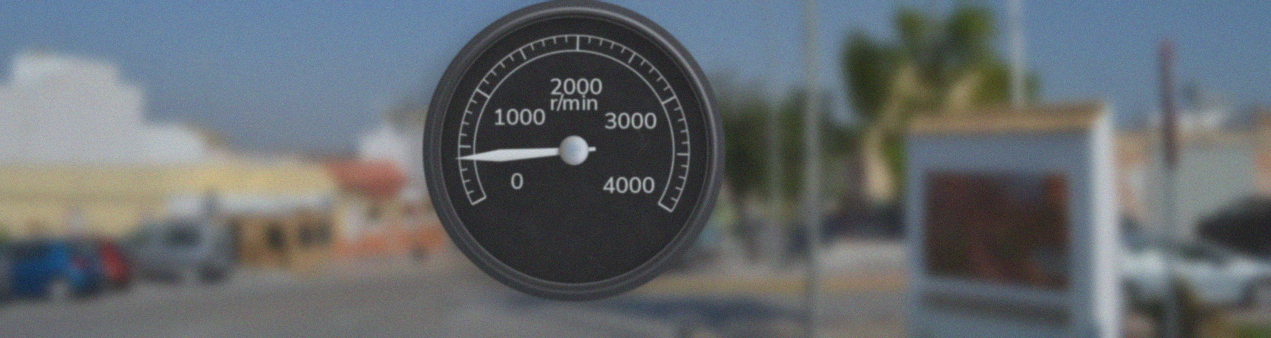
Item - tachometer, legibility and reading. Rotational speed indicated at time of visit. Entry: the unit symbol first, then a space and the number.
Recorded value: rpm 400
